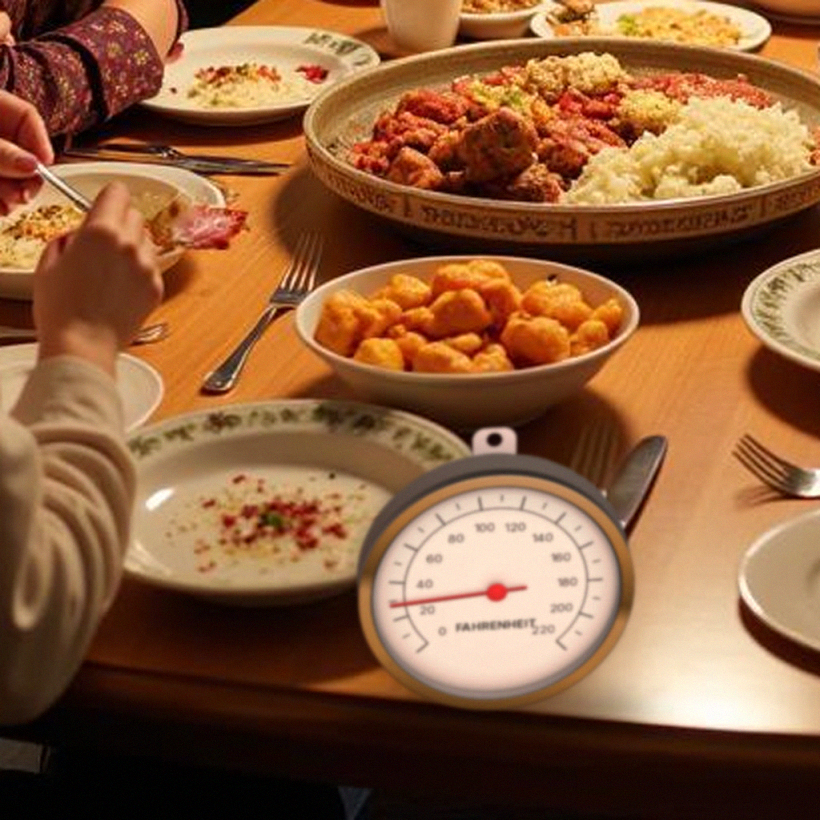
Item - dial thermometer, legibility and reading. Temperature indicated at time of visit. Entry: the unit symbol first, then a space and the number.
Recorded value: °F 30
